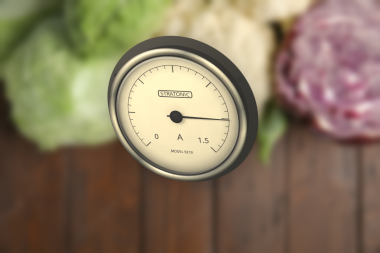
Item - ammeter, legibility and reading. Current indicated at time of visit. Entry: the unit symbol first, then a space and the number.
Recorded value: A 1.25
